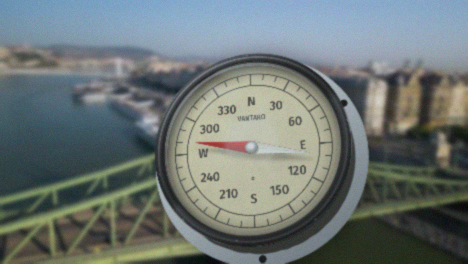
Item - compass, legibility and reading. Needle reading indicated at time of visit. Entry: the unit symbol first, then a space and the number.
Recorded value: ° 280
